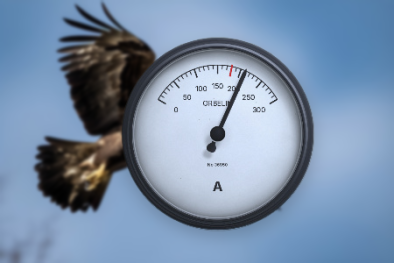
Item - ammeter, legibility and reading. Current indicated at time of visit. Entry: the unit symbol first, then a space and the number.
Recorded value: A 210
